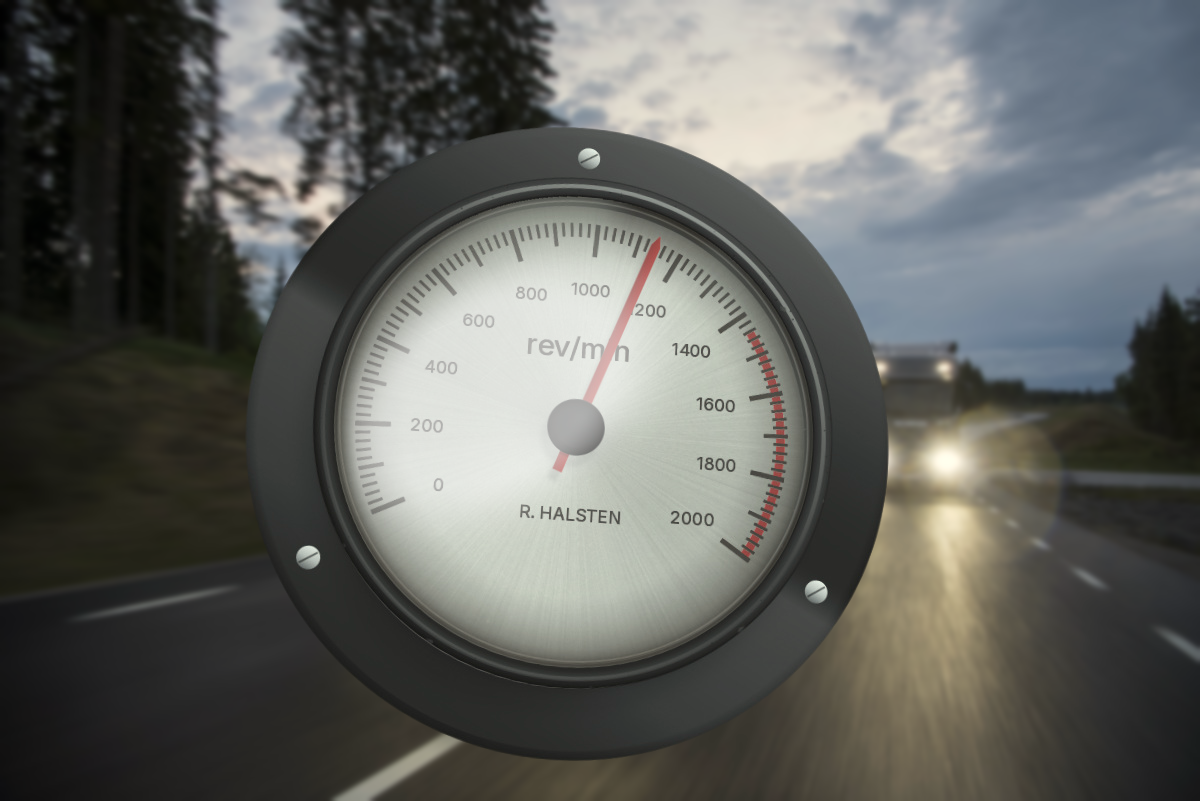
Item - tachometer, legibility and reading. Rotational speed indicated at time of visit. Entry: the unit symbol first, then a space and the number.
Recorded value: rpm 1140
